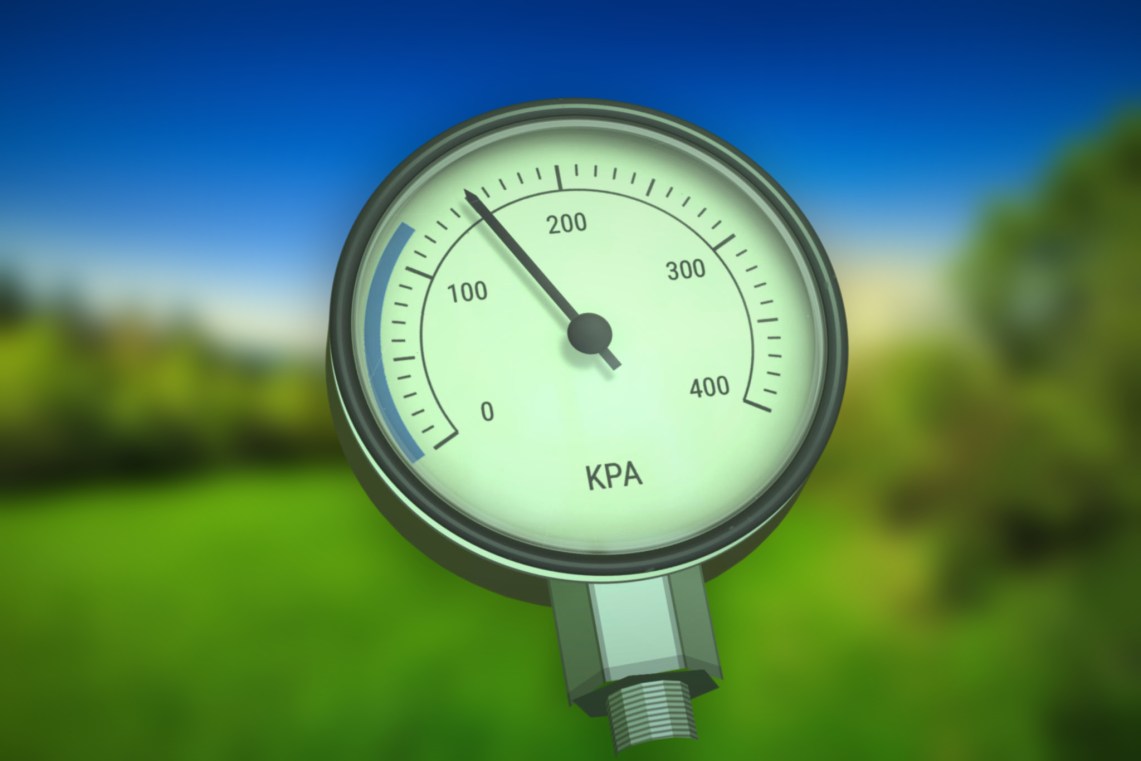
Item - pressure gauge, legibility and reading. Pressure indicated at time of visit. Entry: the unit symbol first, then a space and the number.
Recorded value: kPa 150
